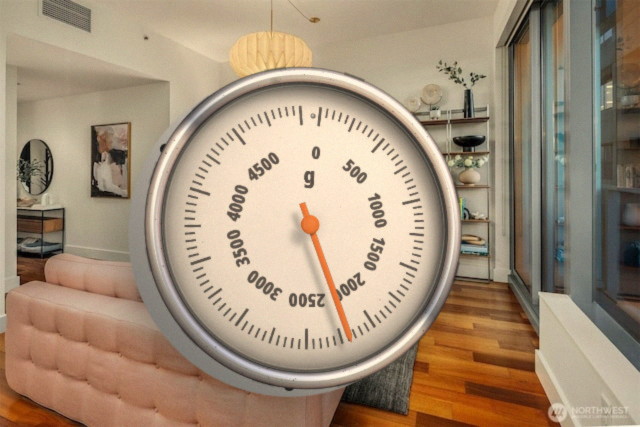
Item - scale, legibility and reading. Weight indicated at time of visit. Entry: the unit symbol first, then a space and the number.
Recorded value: g 2200
